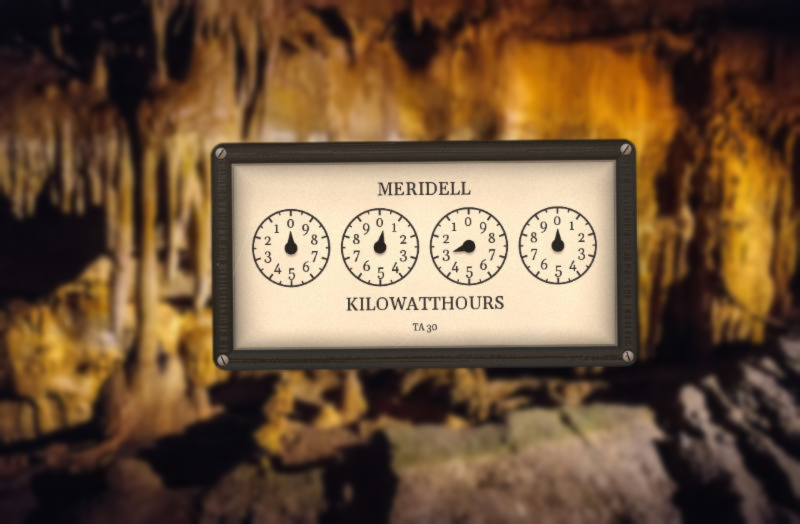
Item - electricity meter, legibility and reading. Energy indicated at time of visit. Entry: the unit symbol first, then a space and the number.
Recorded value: kWh 30
